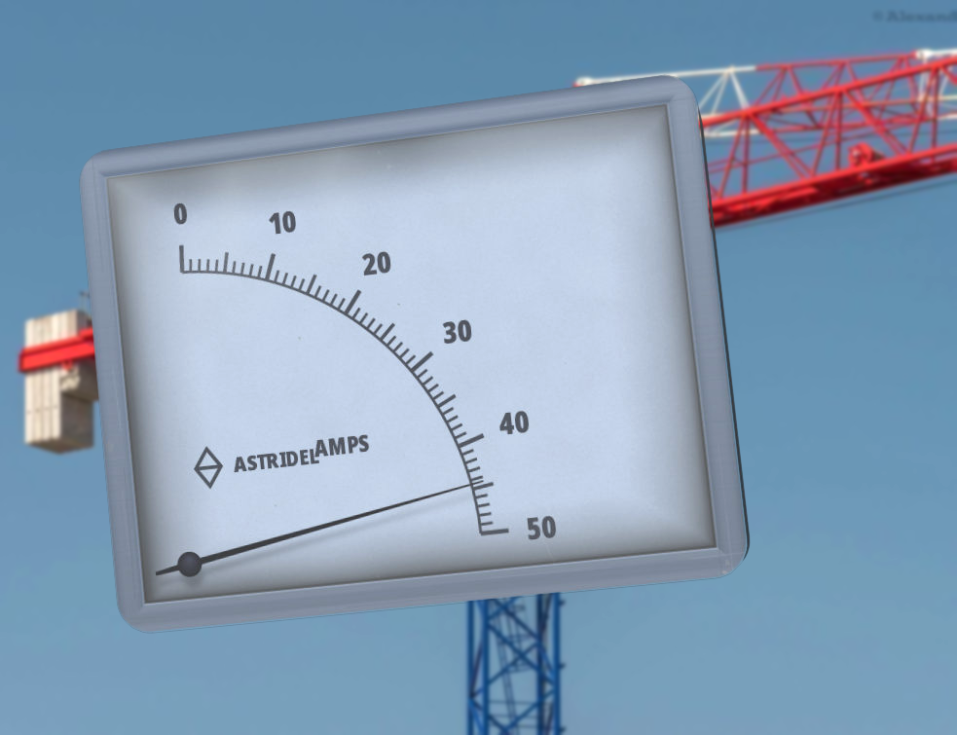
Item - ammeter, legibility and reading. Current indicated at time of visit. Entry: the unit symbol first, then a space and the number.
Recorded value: A 44.5
